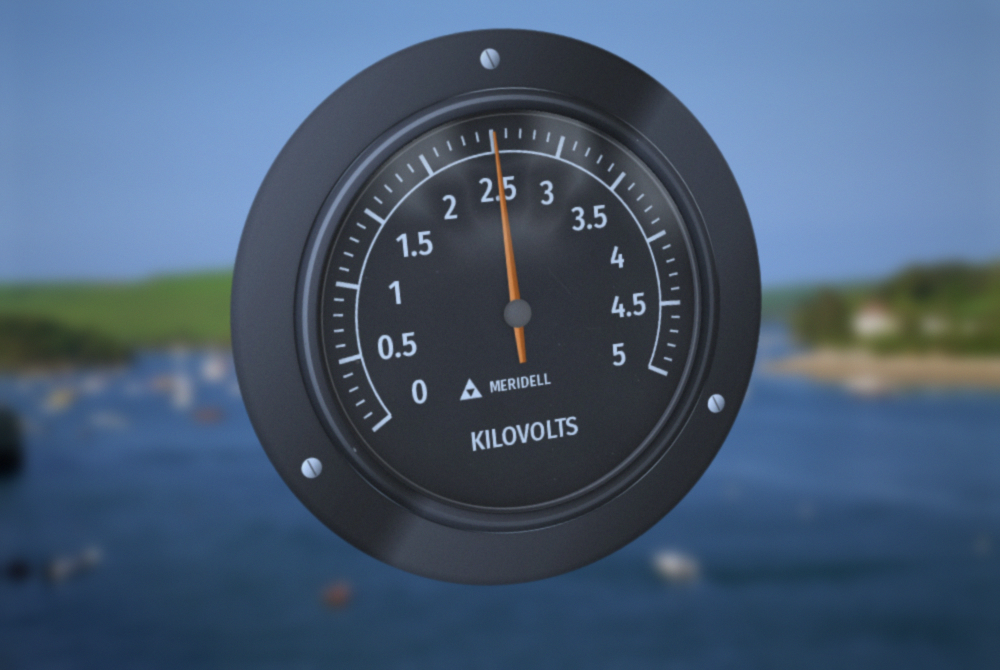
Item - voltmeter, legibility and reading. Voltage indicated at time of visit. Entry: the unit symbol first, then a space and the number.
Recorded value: kV 2.5
